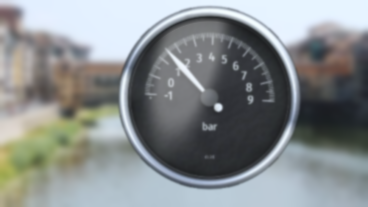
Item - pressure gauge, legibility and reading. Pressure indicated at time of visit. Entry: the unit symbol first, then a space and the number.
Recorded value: bar 1.5
